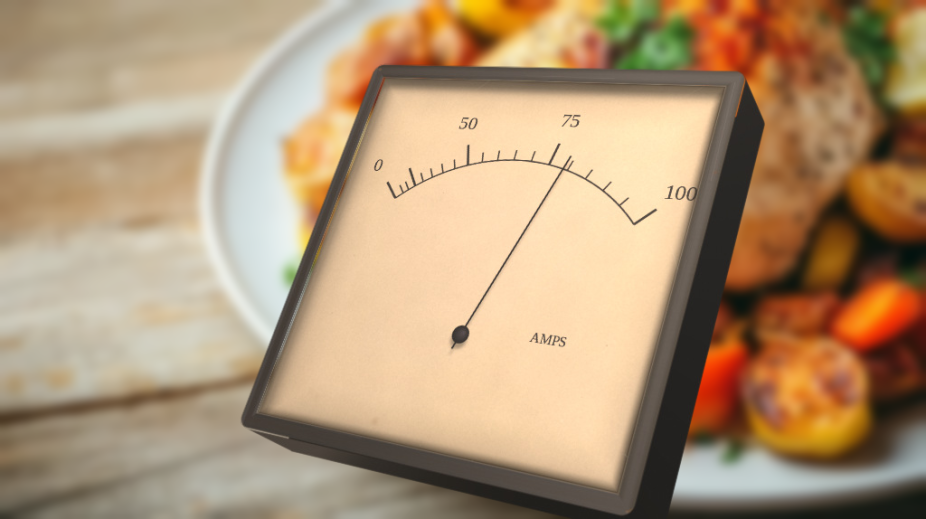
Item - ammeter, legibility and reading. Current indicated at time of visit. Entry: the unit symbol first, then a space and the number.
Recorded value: A 80
